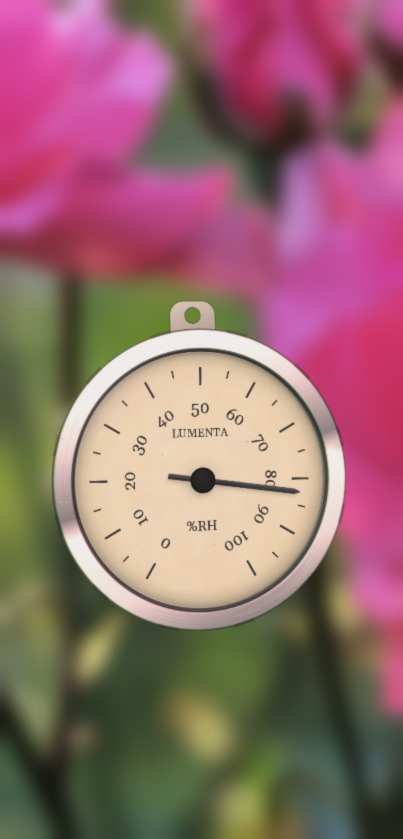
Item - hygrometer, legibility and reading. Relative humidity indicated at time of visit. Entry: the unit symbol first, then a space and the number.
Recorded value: % 82.5
